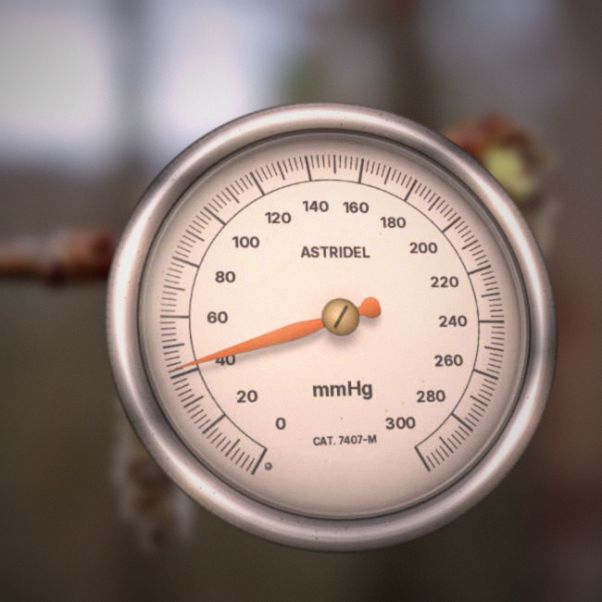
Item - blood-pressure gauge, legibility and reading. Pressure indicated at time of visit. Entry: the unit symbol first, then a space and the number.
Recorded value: mmHg 42
